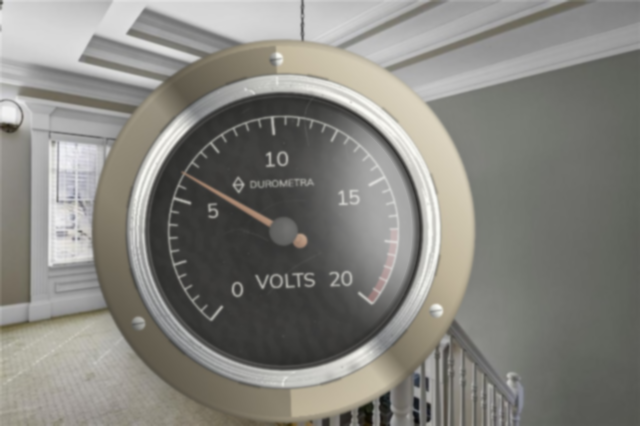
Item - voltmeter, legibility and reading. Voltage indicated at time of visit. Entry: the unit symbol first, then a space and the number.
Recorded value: V 6
